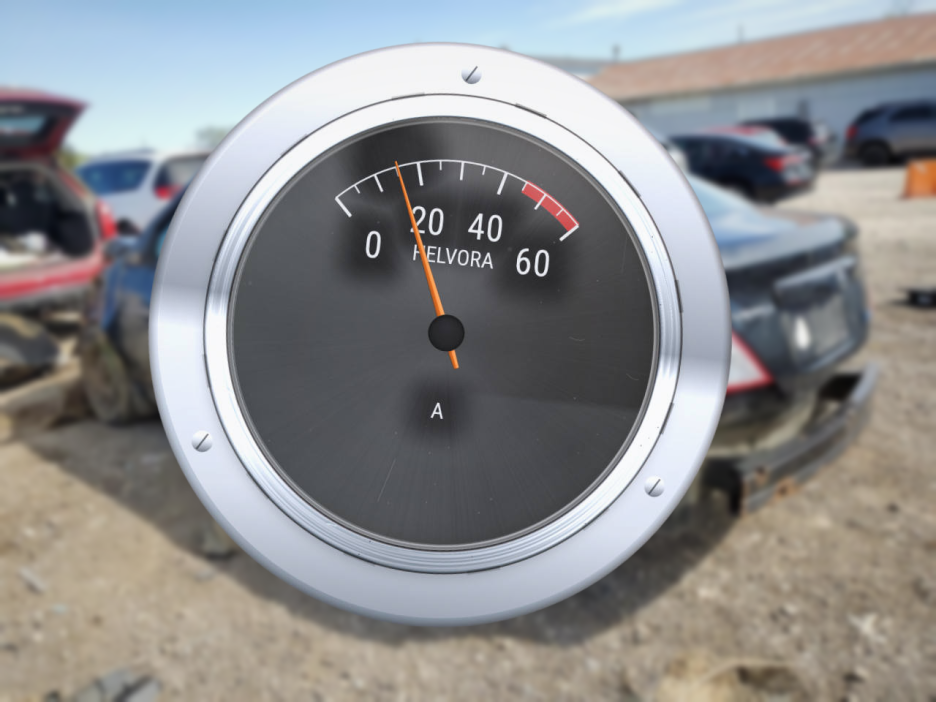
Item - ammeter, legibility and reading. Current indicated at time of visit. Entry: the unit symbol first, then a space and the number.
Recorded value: A 15
